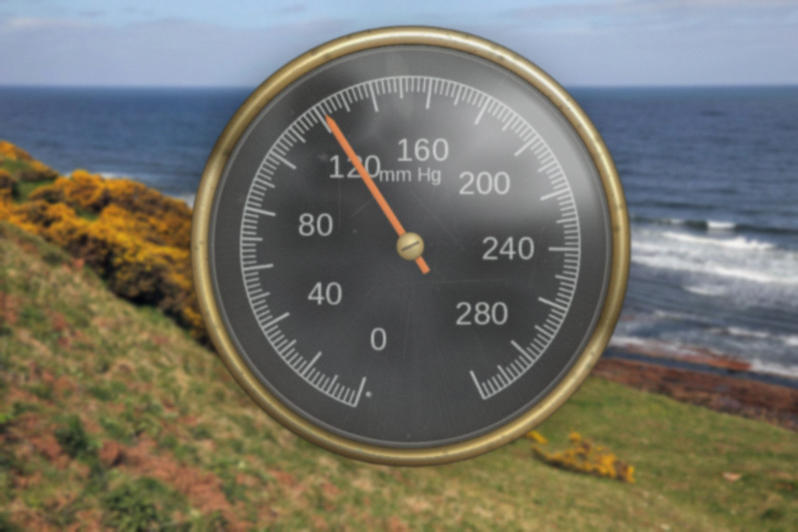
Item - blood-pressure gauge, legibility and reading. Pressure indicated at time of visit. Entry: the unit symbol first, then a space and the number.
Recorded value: mmHg 122
